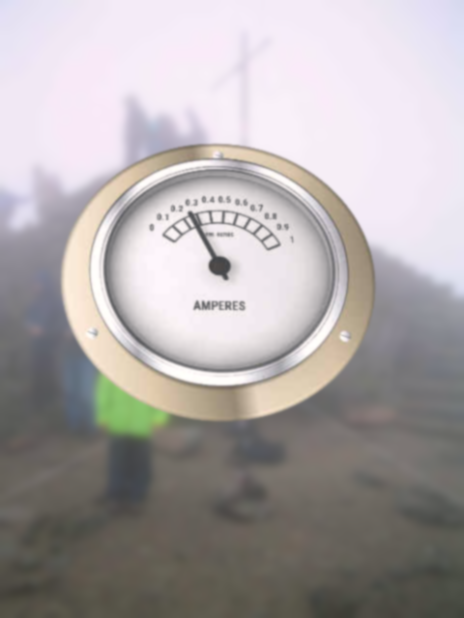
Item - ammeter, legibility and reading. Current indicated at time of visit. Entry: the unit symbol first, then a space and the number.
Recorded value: A 0.25
